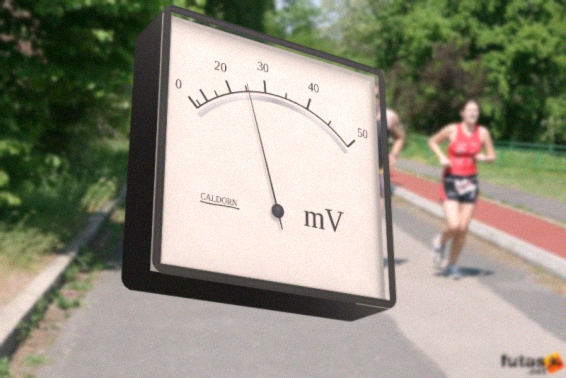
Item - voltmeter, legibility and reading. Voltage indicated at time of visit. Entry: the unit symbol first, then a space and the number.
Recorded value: mV 25
